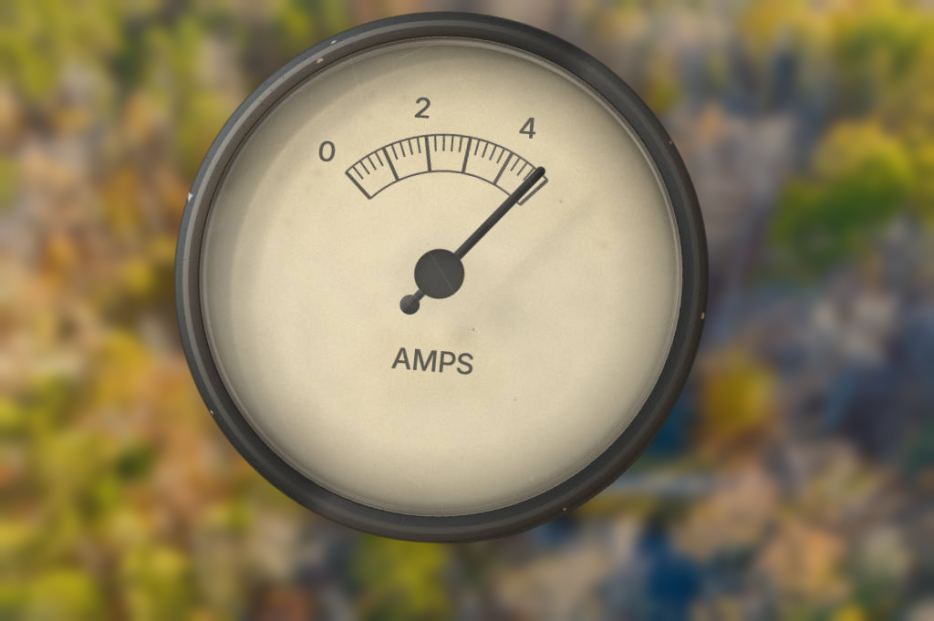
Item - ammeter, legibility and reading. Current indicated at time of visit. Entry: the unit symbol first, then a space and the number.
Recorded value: A 4.8
